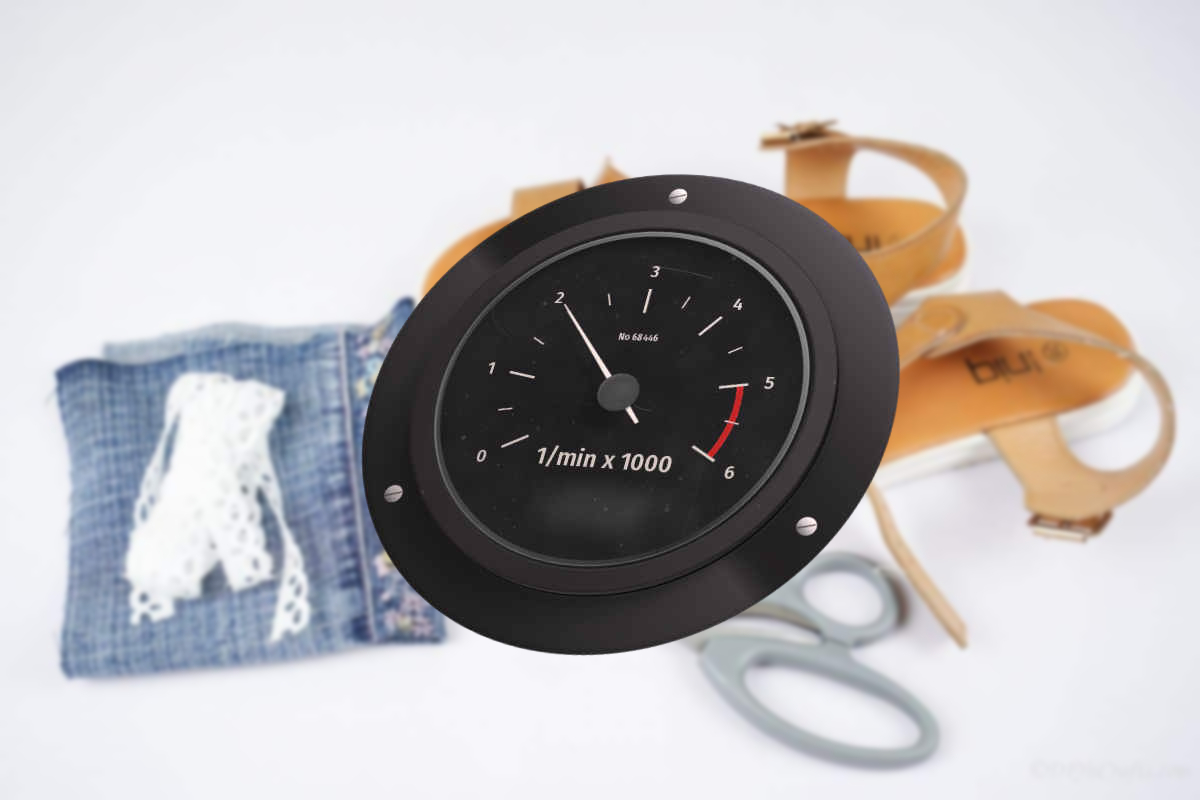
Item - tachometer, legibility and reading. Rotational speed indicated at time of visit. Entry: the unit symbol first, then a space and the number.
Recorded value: rpm 2000
